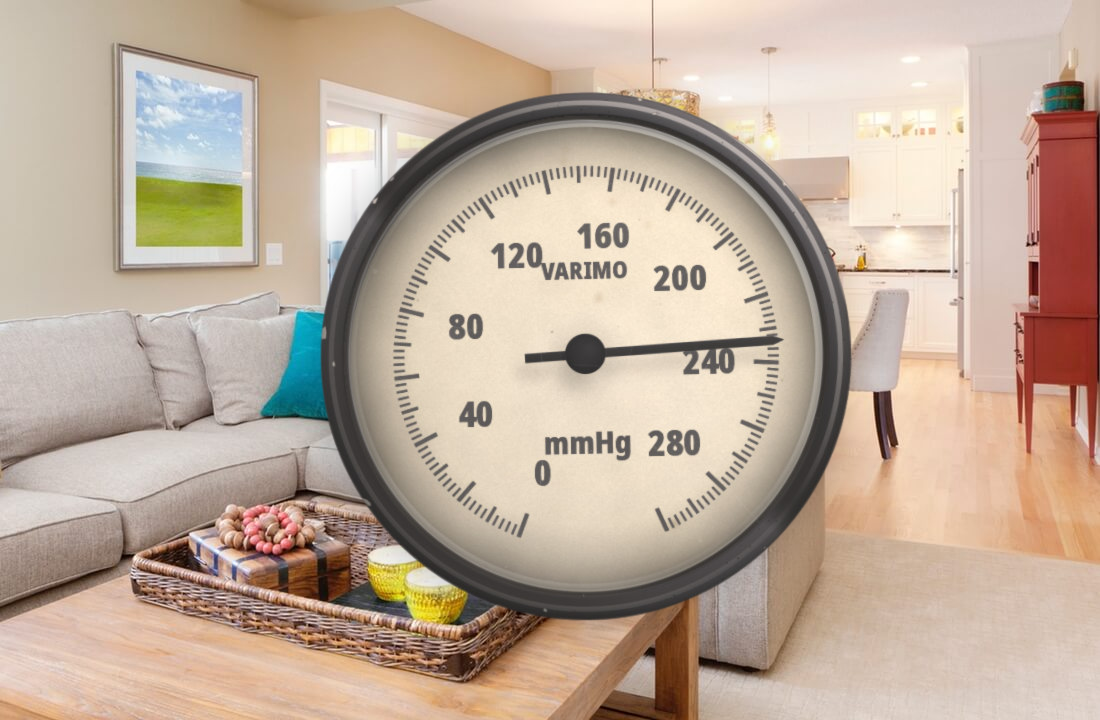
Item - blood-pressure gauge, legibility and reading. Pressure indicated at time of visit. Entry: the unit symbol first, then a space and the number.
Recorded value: mmHg 234
